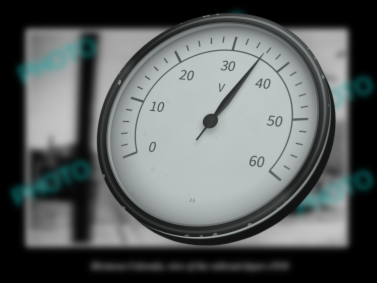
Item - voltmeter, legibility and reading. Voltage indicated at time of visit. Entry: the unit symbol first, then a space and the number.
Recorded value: V 36
